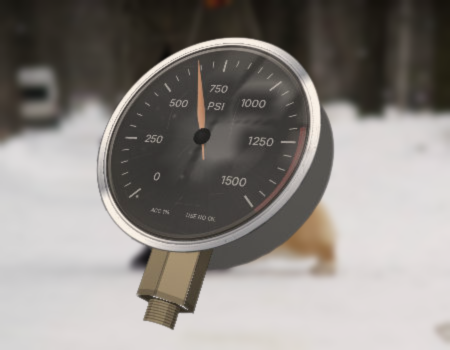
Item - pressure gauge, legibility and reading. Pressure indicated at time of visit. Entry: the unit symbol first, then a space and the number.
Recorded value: psi 650
